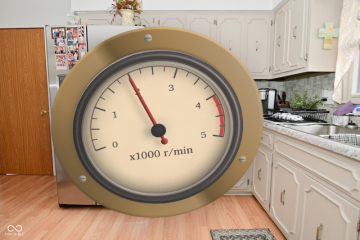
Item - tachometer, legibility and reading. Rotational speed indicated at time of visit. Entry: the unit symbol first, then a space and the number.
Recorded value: rpm 2000
